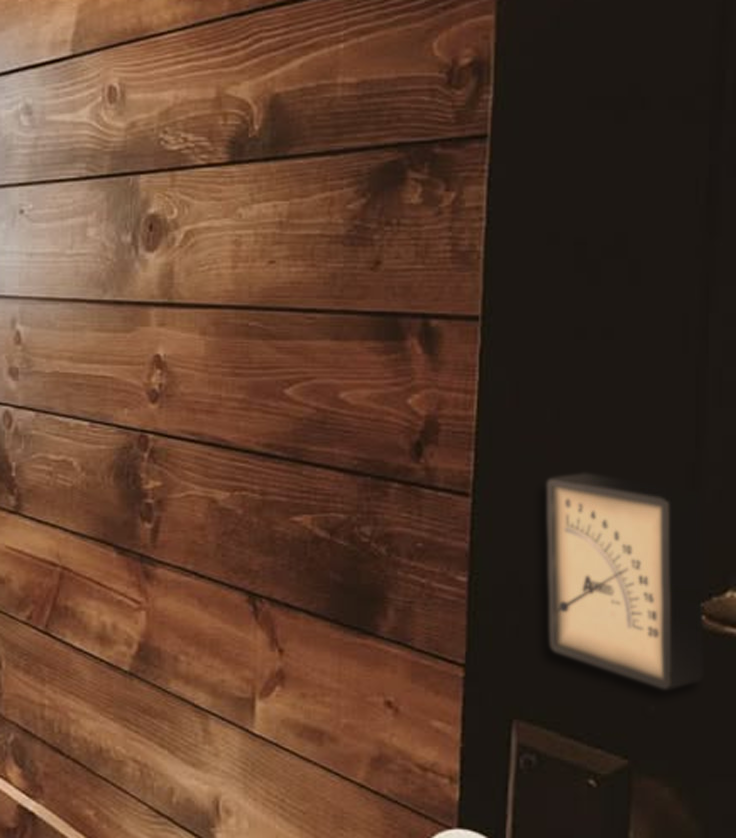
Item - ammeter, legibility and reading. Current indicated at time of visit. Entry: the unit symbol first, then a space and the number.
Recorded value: A 12
